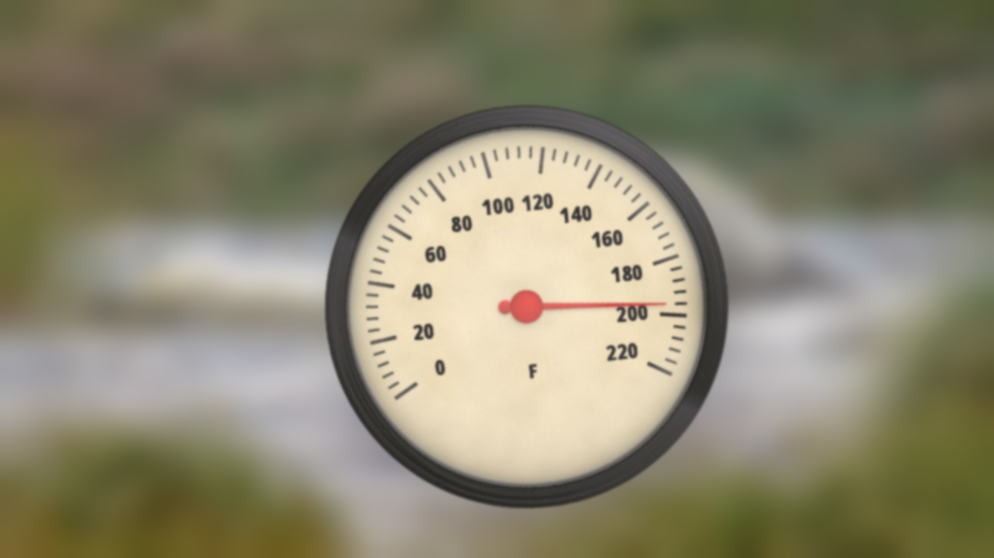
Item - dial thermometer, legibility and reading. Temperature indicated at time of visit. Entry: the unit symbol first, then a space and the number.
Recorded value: °F 196
